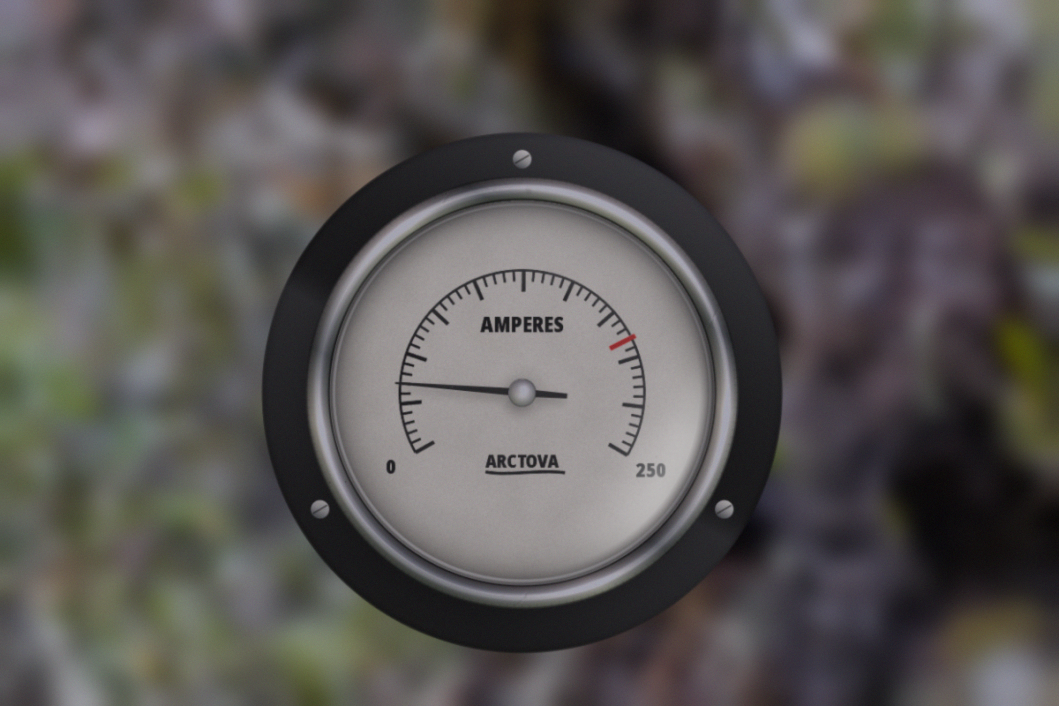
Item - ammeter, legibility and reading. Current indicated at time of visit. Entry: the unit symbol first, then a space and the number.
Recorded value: A 35
